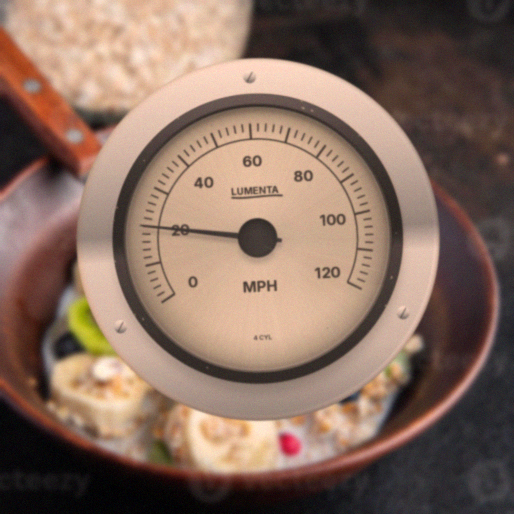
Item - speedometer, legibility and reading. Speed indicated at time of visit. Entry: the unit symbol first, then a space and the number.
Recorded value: mph 20
